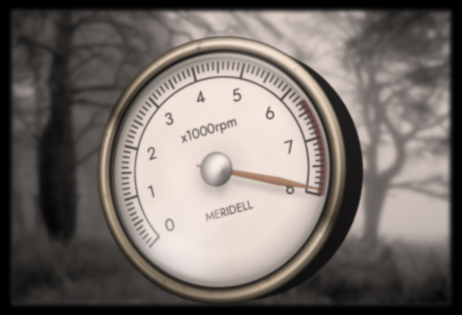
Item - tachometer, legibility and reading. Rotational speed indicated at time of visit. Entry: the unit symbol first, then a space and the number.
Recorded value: rpm 7900
